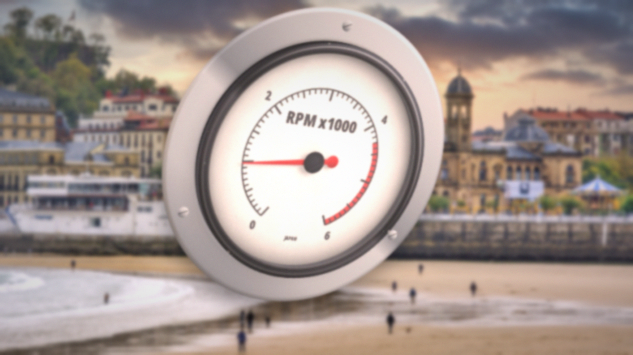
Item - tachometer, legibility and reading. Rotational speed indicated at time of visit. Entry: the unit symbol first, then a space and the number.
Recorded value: rpm 1000
